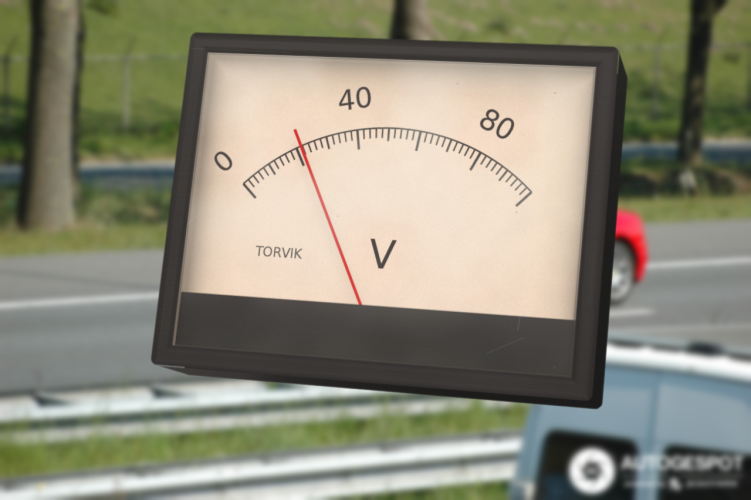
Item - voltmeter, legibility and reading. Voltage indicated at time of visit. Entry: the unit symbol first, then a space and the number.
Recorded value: V 22
